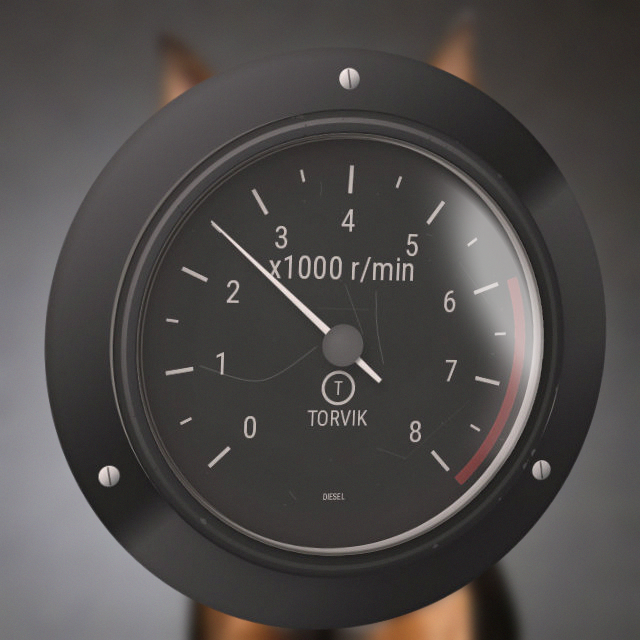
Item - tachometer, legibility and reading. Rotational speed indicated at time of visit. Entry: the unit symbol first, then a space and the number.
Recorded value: rpm 2500
